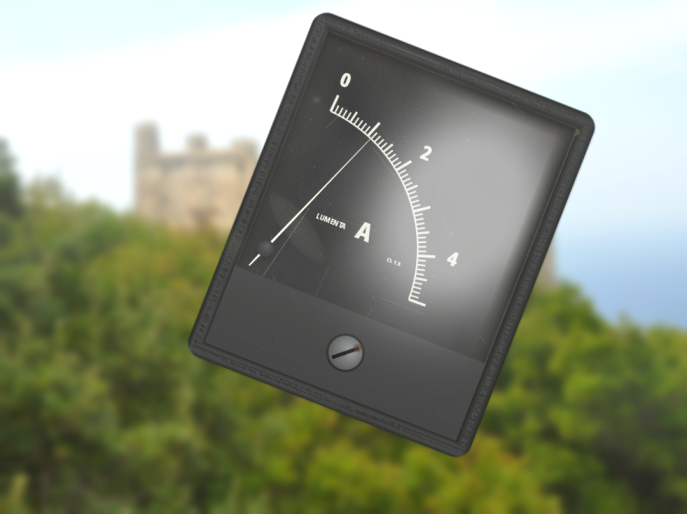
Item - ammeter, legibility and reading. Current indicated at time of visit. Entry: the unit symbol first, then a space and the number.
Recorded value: A 1.1
